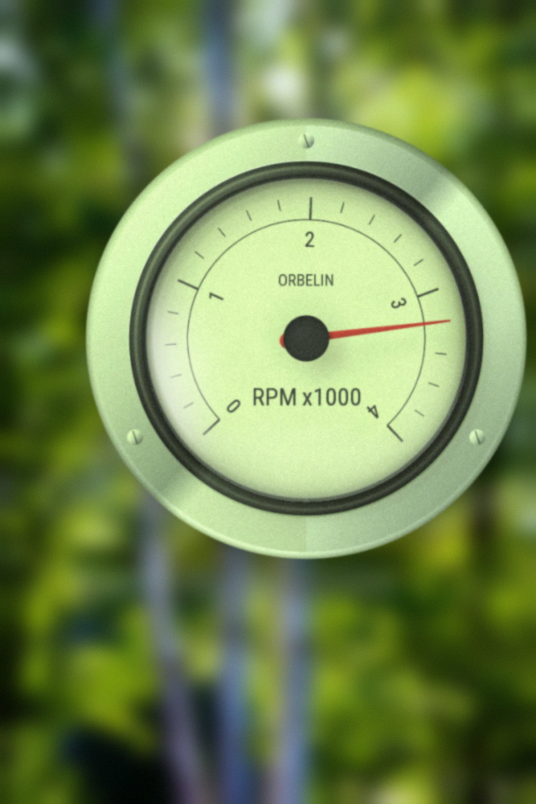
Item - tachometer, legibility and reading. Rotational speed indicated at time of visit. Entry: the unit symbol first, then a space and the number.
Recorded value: rpm 3200
